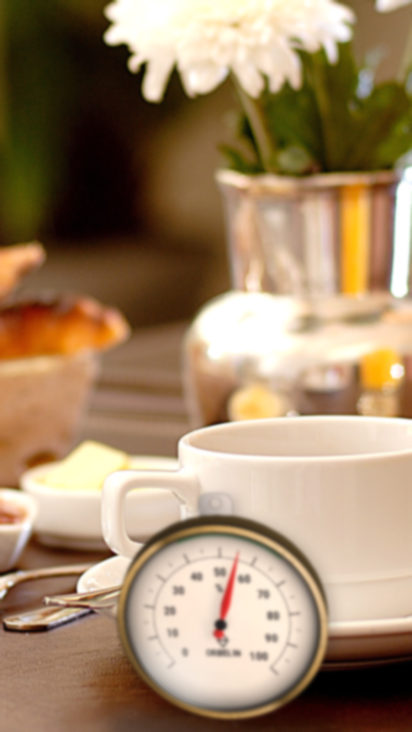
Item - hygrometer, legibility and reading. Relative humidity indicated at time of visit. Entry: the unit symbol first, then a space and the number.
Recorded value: % 55
